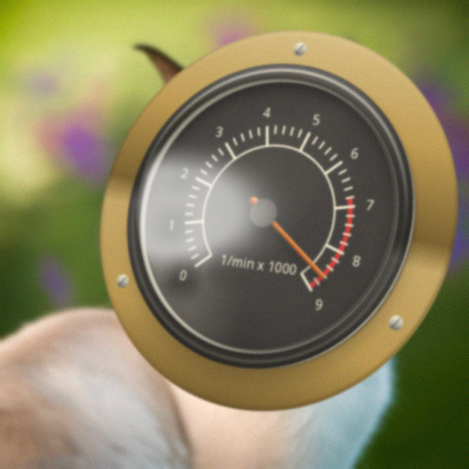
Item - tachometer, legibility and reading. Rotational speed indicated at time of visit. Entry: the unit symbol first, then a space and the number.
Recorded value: rpm 8600
